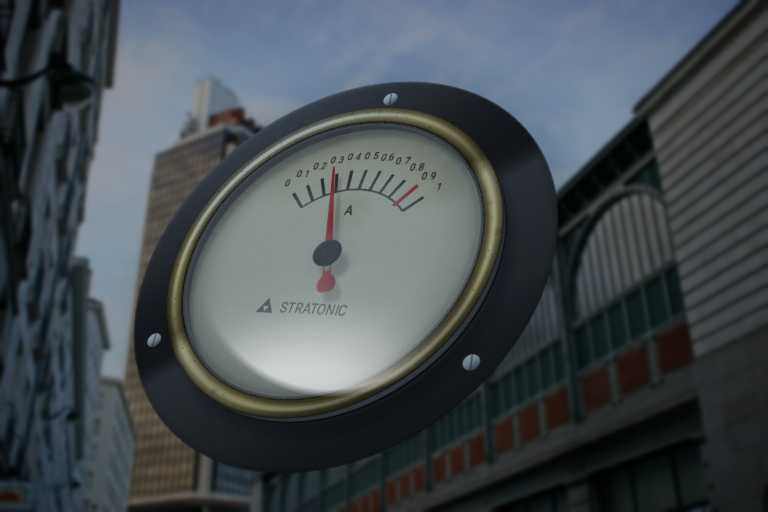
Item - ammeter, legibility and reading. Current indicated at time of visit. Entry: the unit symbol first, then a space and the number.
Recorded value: A 0.3
